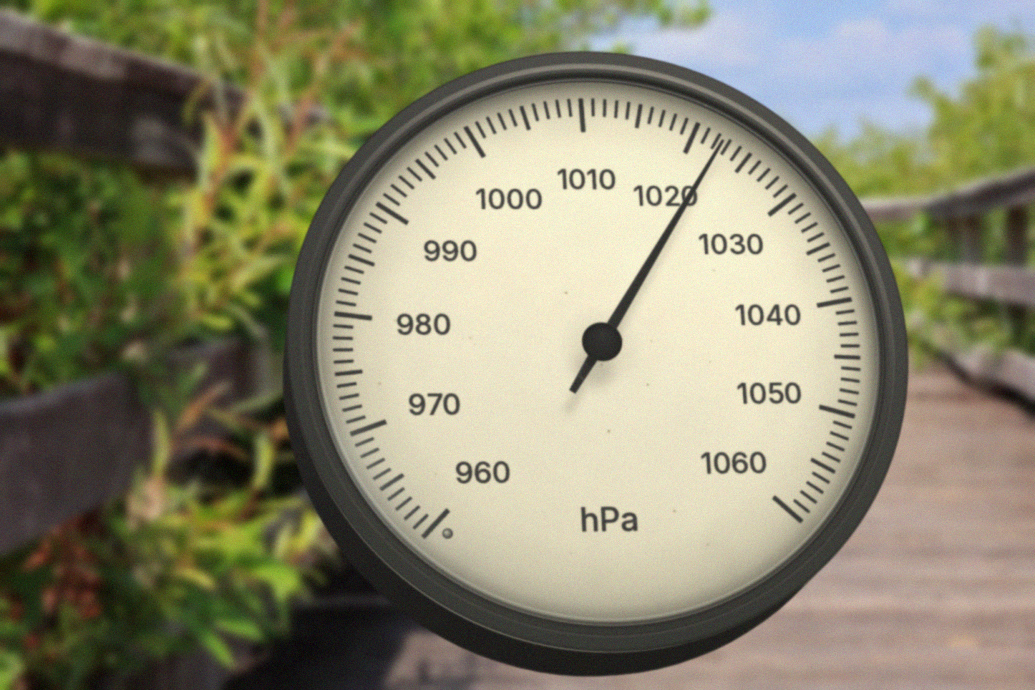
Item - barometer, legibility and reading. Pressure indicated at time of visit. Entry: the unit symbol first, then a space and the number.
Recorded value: hPa 1022.5
